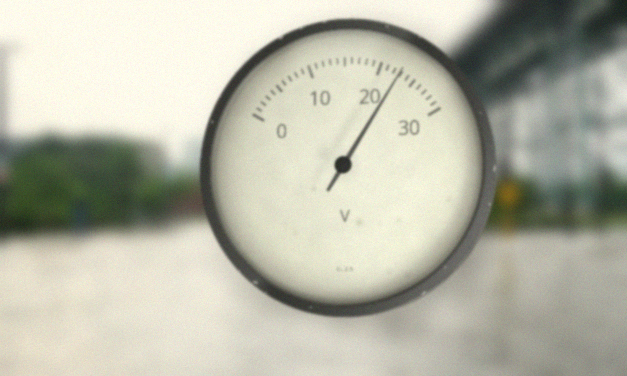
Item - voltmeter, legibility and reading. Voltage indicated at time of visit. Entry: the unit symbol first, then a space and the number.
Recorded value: V 23
